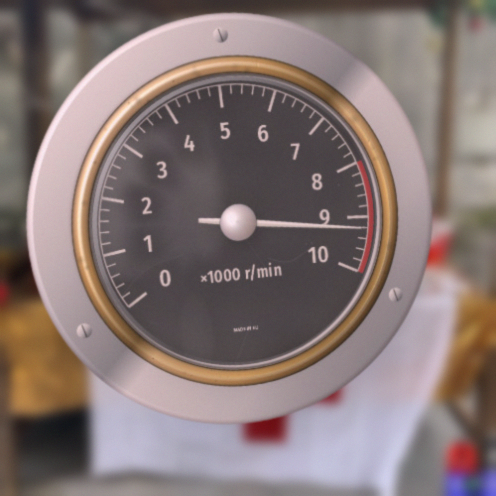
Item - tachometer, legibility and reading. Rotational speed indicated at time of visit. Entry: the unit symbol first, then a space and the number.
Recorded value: rpm 9200
